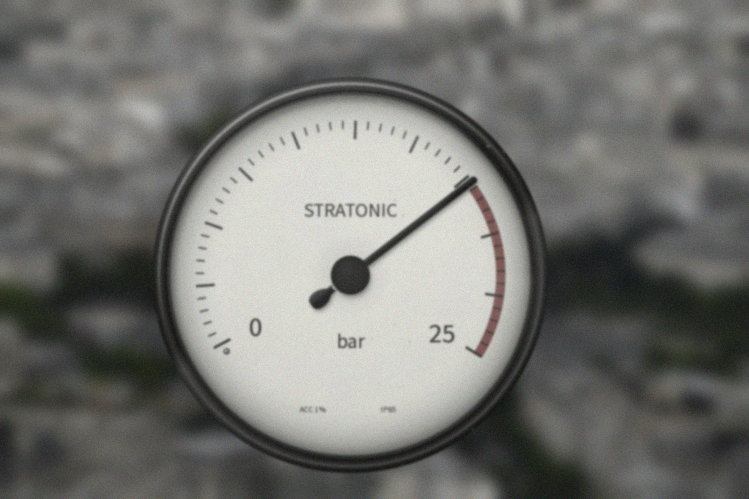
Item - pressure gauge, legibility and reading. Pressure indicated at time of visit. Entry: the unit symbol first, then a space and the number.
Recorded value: bar 17.75
